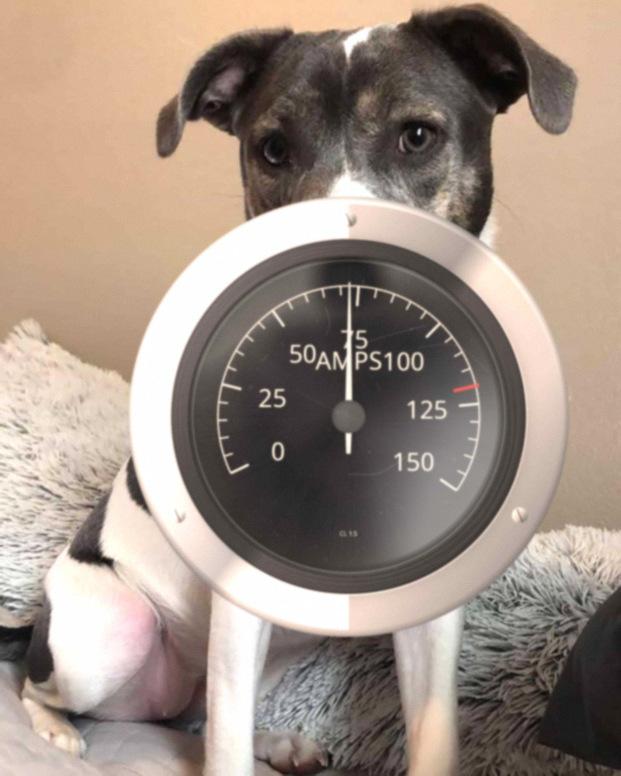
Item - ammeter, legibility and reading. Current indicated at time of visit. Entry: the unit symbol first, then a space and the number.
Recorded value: A 72.5
